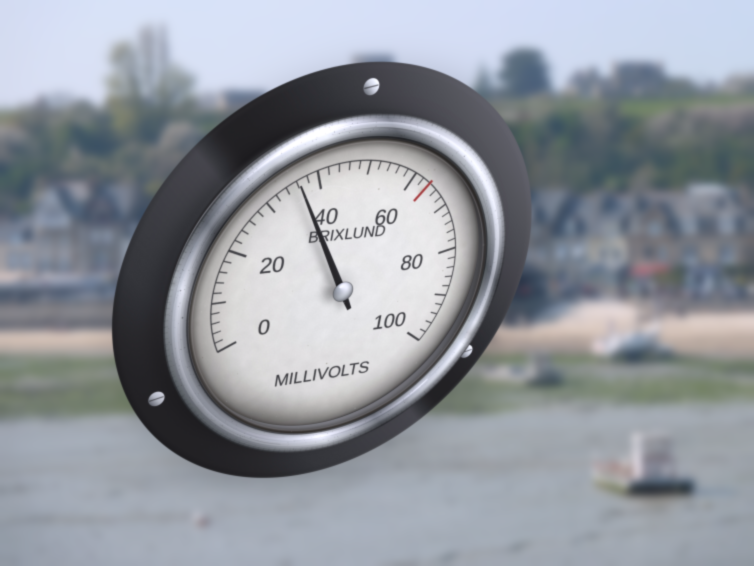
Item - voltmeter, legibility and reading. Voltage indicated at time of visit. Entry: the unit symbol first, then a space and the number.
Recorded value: mV 36
